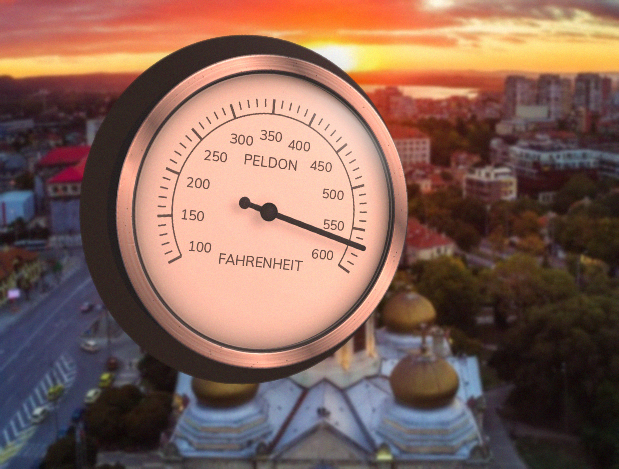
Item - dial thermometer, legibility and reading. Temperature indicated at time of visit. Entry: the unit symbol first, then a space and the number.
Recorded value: °F 570
